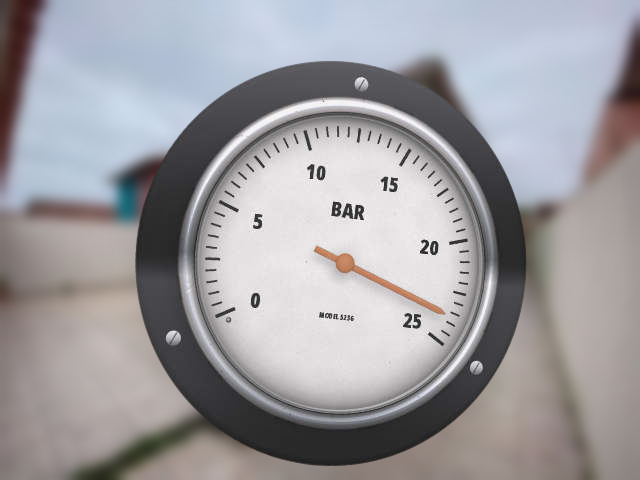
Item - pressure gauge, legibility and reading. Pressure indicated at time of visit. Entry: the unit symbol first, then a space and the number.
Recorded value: bar 23.75
